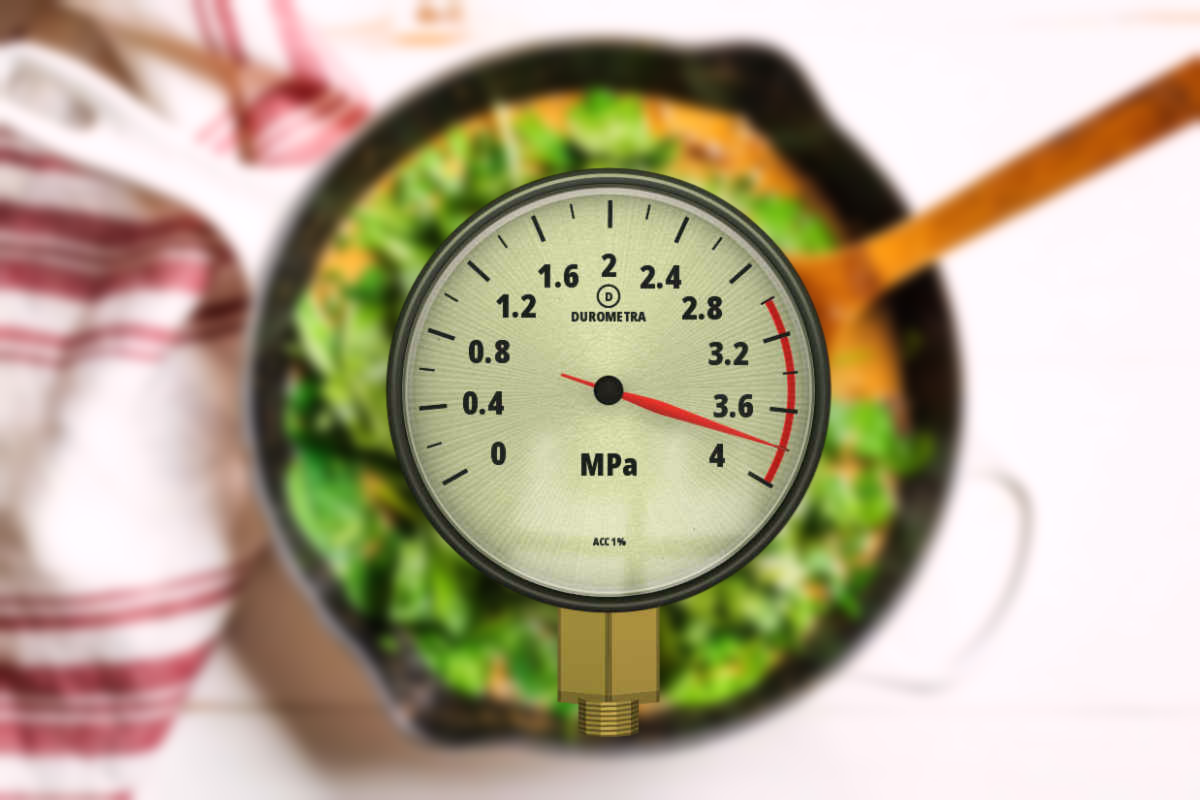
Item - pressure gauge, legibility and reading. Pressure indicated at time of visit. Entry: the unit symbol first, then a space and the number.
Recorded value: MPa 3.8
